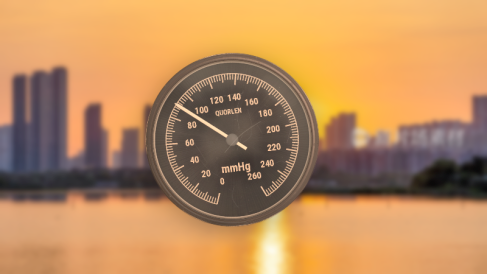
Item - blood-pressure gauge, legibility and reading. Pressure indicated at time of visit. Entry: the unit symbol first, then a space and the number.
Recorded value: mmHg 90
